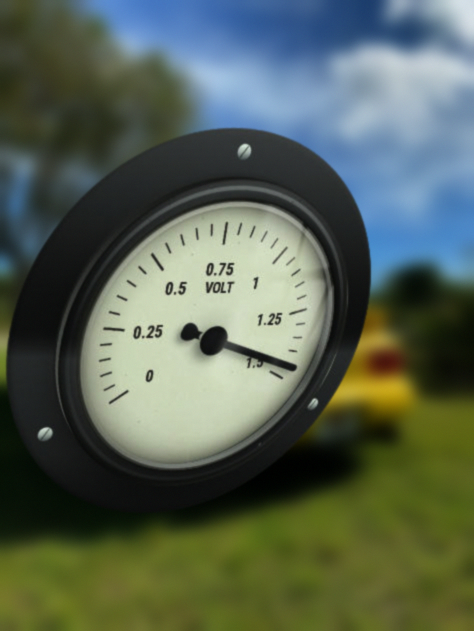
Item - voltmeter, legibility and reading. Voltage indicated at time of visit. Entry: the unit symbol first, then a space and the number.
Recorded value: V 1.45
